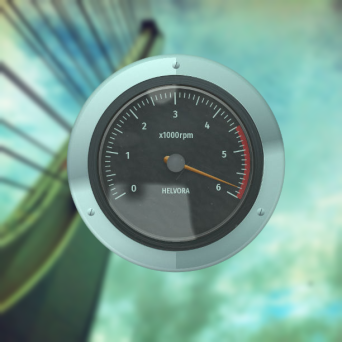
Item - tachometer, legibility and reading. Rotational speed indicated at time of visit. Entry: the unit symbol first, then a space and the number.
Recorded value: rpm 5800
